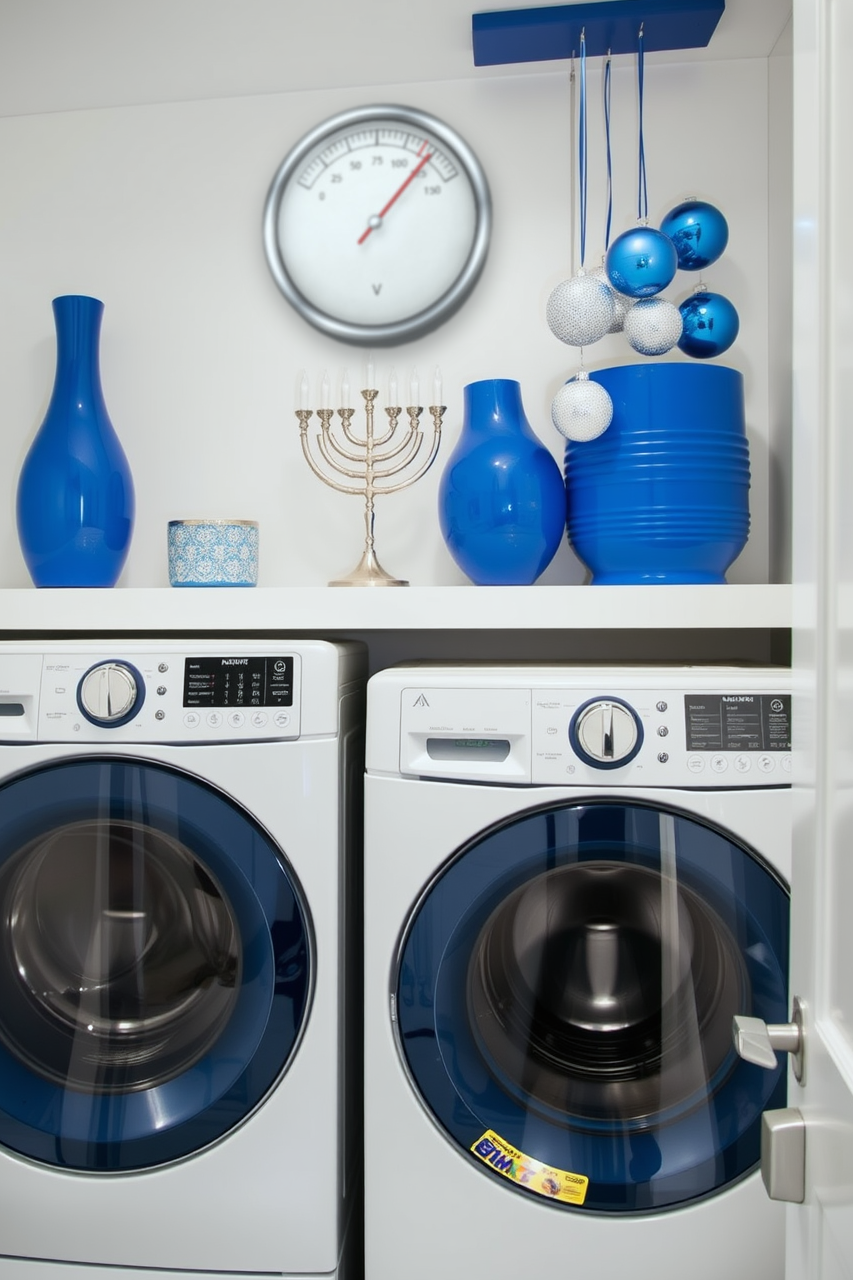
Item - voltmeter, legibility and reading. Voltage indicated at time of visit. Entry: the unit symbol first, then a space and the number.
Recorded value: V 125
